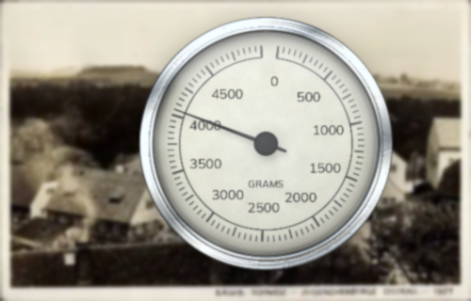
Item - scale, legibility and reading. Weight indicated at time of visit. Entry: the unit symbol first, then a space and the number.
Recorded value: g 4050
